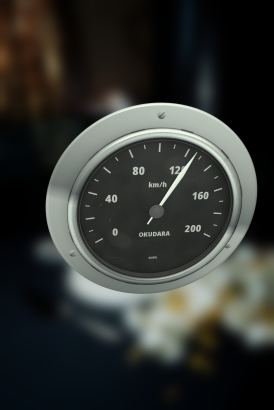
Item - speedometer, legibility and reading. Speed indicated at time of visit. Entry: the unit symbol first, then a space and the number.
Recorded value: km/h 125
